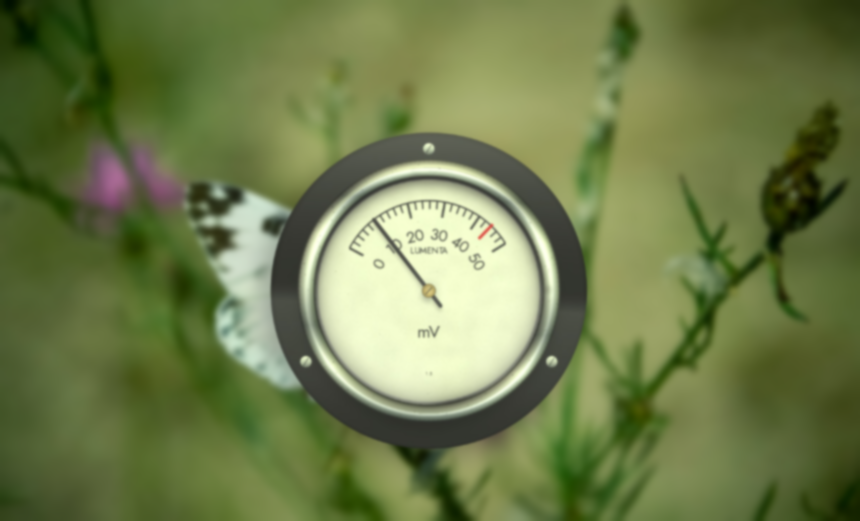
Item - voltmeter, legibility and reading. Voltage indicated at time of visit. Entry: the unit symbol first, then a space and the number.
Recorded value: mV 10
